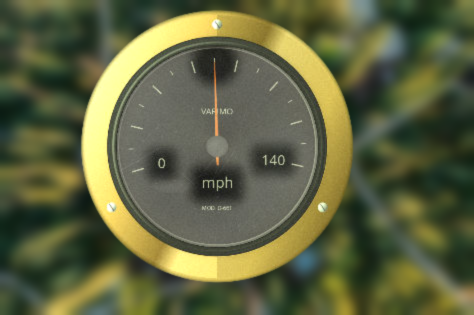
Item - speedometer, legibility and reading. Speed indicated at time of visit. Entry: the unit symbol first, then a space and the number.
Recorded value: mph 70
